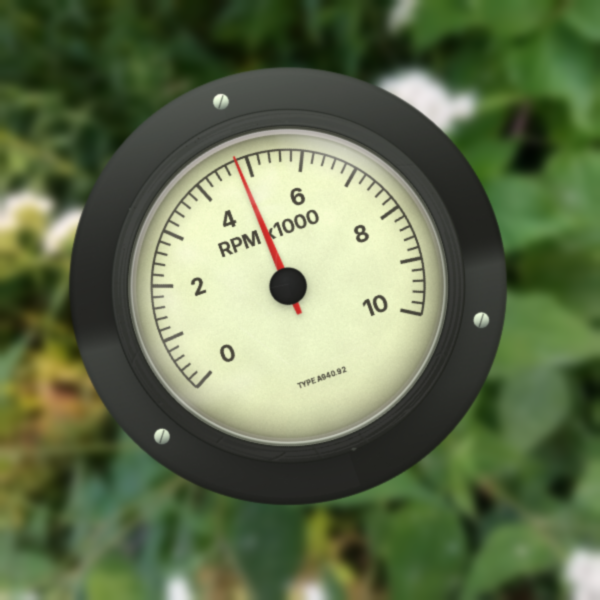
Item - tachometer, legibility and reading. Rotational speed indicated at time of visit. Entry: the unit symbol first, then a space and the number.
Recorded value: rpm 4800
